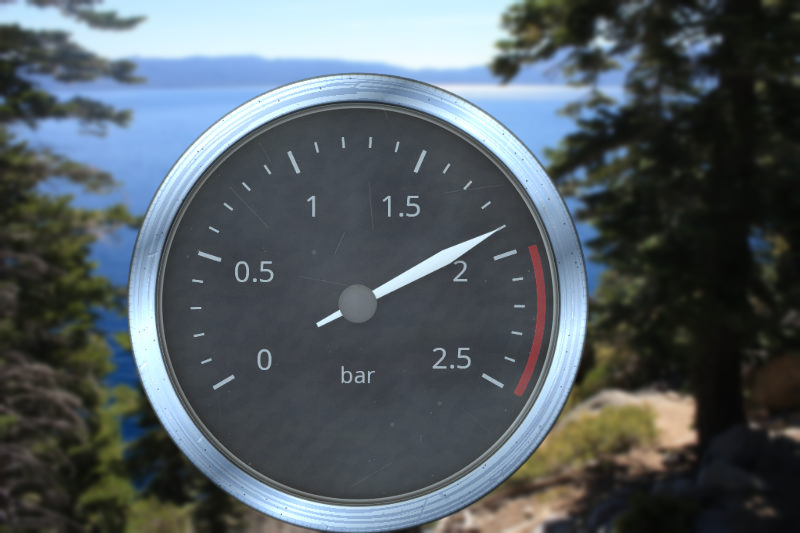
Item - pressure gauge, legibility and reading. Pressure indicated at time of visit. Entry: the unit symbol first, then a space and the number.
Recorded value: bar 1.9
